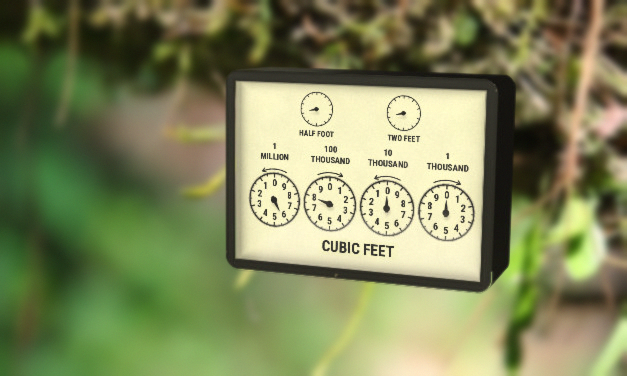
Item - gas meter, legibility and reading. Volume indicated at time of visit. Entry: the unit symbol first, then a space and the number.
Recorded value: ft³ 580000
